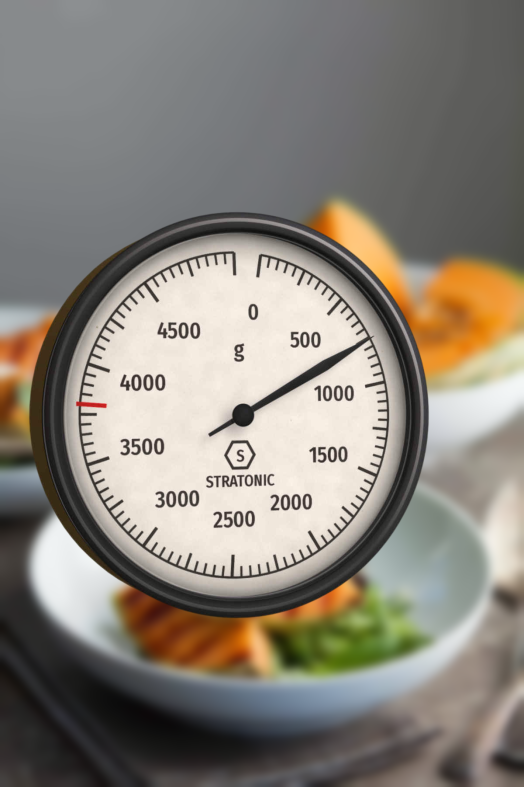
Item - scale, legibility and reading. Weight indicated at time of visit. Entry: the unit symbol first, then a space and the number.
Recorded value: g 750
